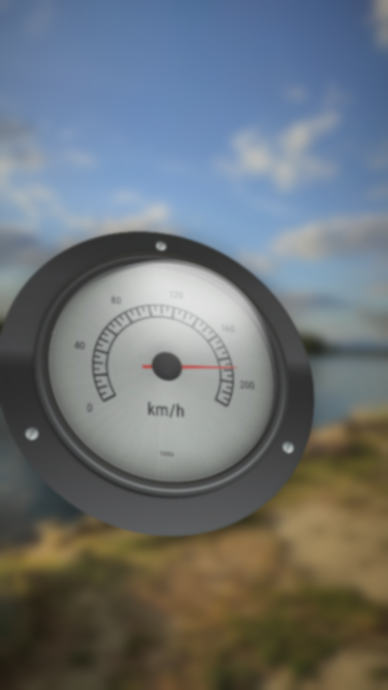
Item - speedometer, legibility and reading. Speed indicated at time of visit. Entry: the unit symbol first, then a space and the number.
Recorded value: km/h 190
